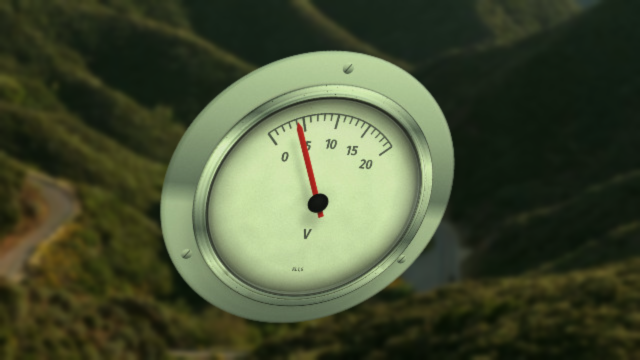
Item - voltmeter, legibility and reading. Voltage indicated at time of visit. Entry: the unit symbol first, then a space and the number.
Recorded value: V 4
